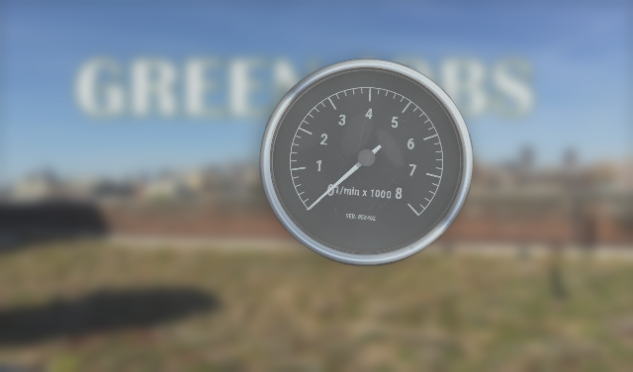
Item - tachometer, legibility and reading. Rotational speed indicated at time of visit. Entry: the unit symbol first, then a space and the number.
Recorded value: rpm 0
